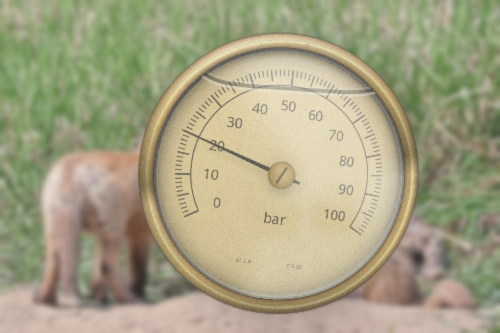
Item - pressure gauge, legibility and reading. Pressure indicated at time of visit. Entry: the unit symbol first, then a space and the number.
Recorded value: bar 20
